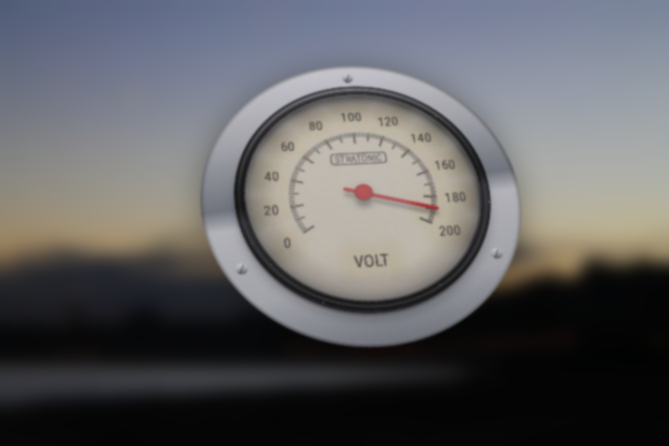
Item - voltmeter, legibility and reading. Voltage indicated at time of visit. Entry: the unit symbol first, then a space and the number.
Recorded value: V 190
